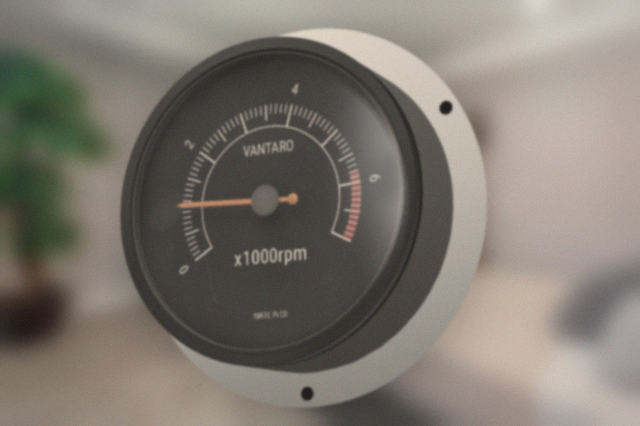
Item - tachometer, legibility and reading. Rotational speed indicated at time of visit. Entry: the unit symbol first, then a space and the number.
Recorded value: rpm 1000
